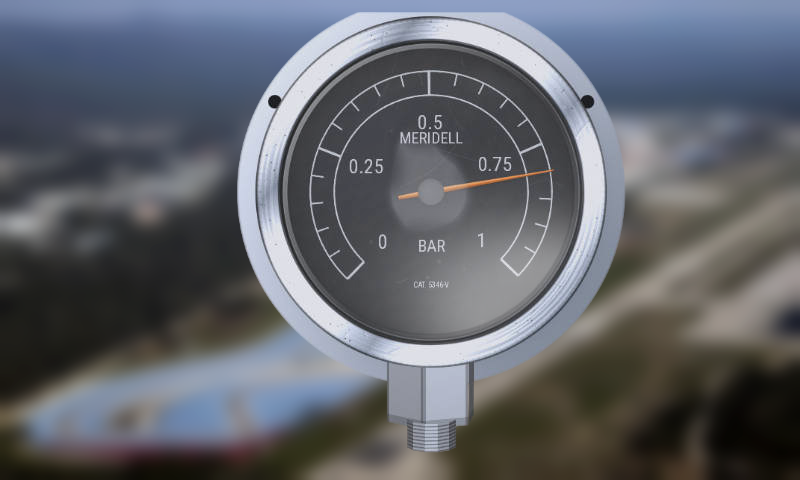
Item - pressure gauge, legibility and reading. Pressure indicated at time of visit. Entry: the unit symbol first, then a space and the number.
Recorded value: bar 0.8
